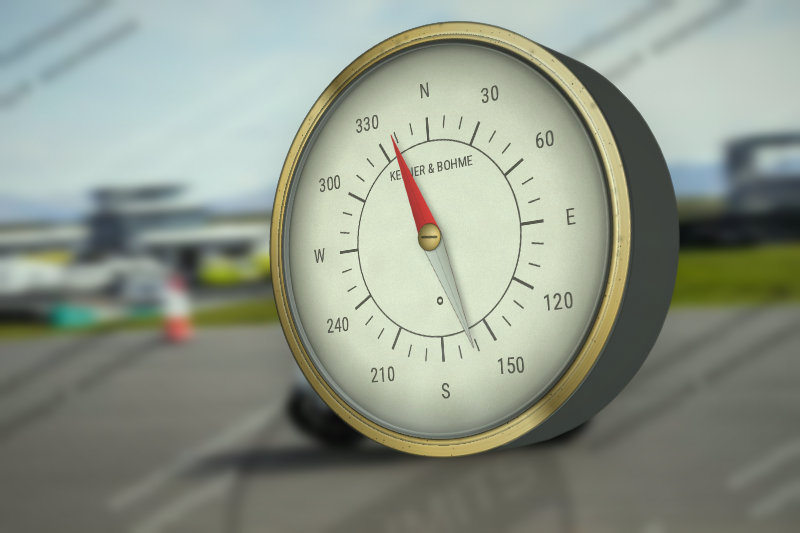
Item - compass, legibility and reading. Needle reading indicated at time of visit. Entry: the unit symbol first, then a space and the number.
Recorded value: ° 340
